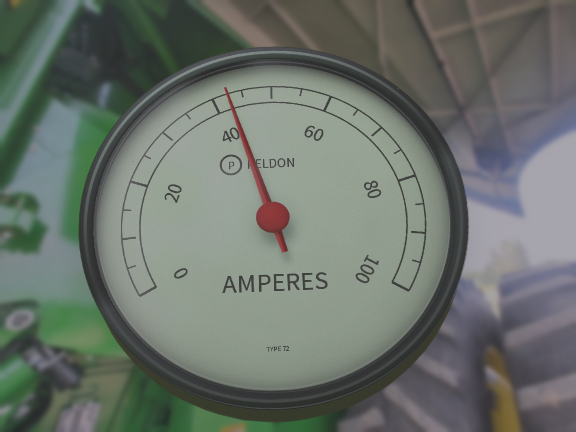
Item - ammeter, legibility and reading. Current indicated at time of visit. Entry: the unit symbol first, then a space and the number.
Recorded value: A 42.5
